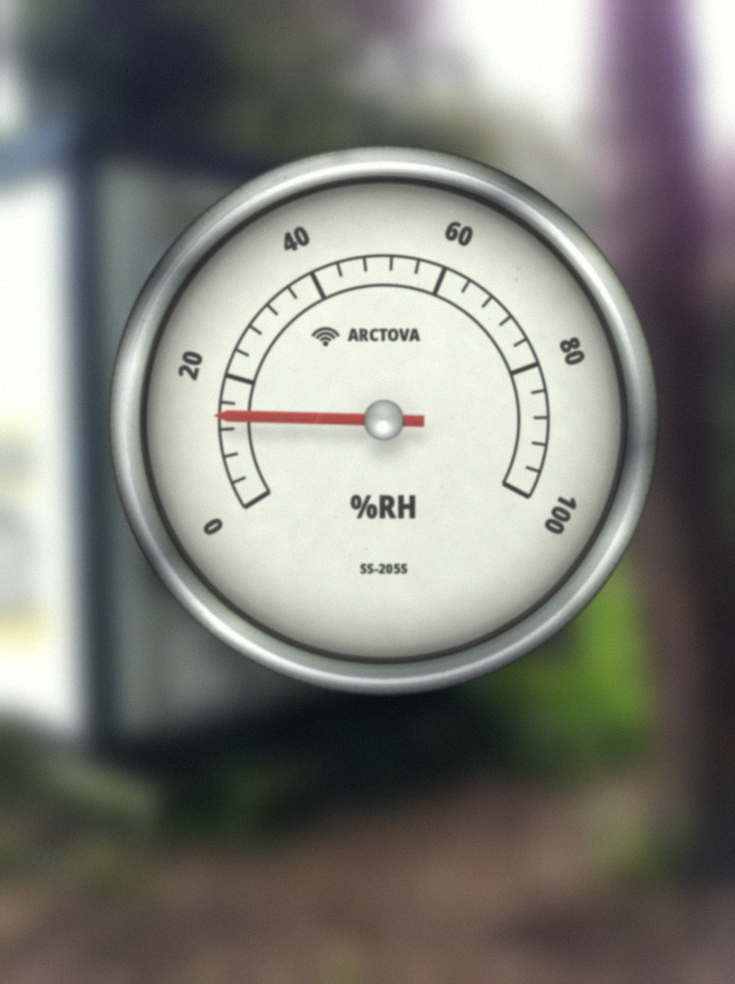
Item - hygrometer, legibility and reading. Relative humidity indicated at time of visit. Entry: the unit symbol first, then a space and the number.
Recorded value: % 14
